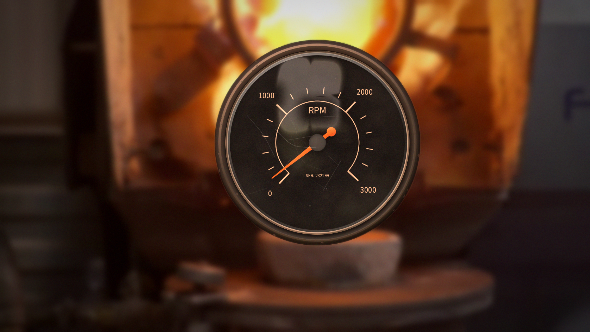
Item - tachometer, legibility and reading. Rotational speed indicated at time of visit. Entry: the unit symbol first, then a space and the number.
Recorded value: rpm 100
